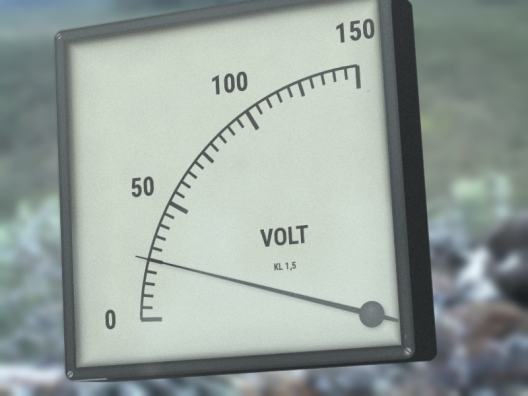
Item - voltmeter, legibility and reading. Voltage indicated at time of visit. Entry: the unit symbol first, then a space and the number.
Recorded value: V 25
